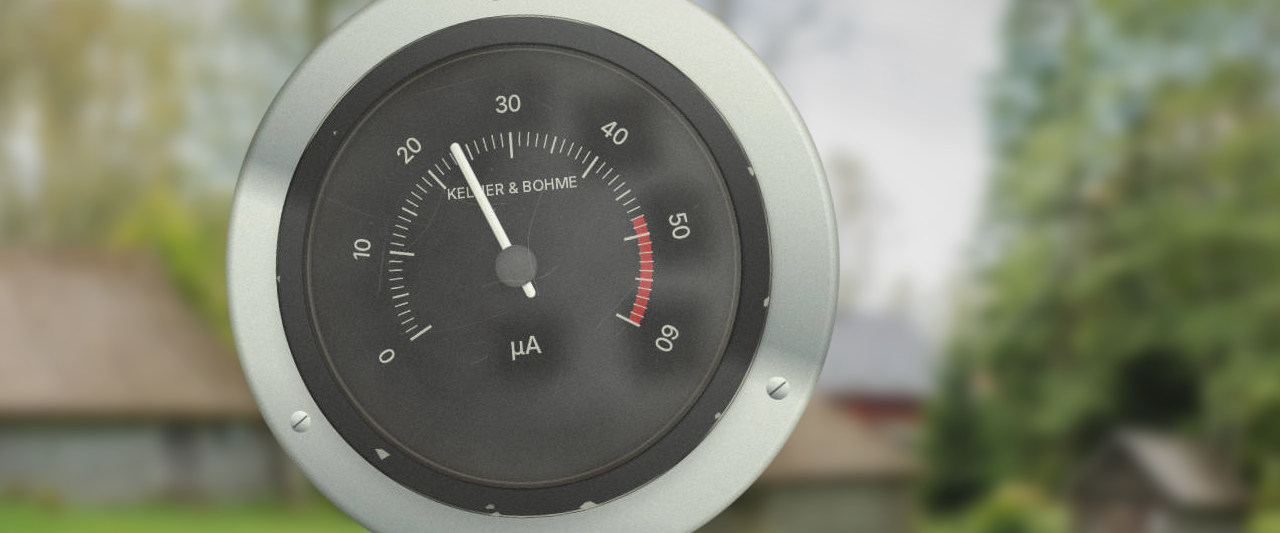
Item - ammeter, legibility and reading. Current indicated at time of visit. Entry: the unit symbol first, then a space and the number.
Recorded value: µA 24
